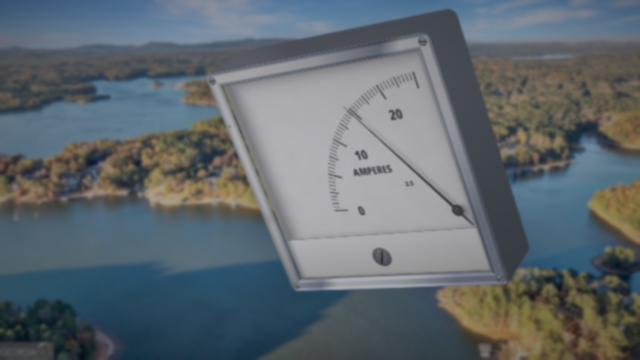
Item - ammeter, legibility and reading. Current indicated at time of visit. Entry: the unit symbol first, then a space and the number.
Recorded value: A 15
